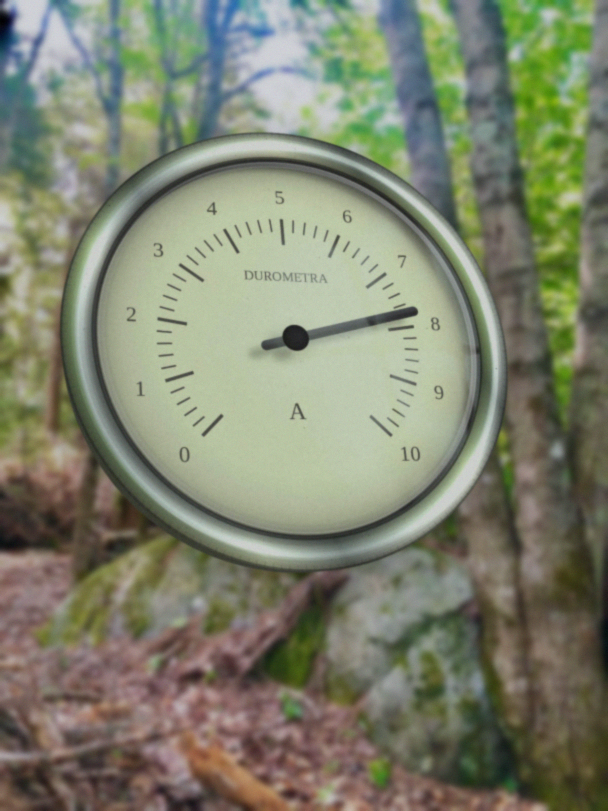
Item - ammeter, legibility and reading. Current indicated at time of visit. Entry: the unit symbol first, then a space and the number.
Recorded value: A 7.8
